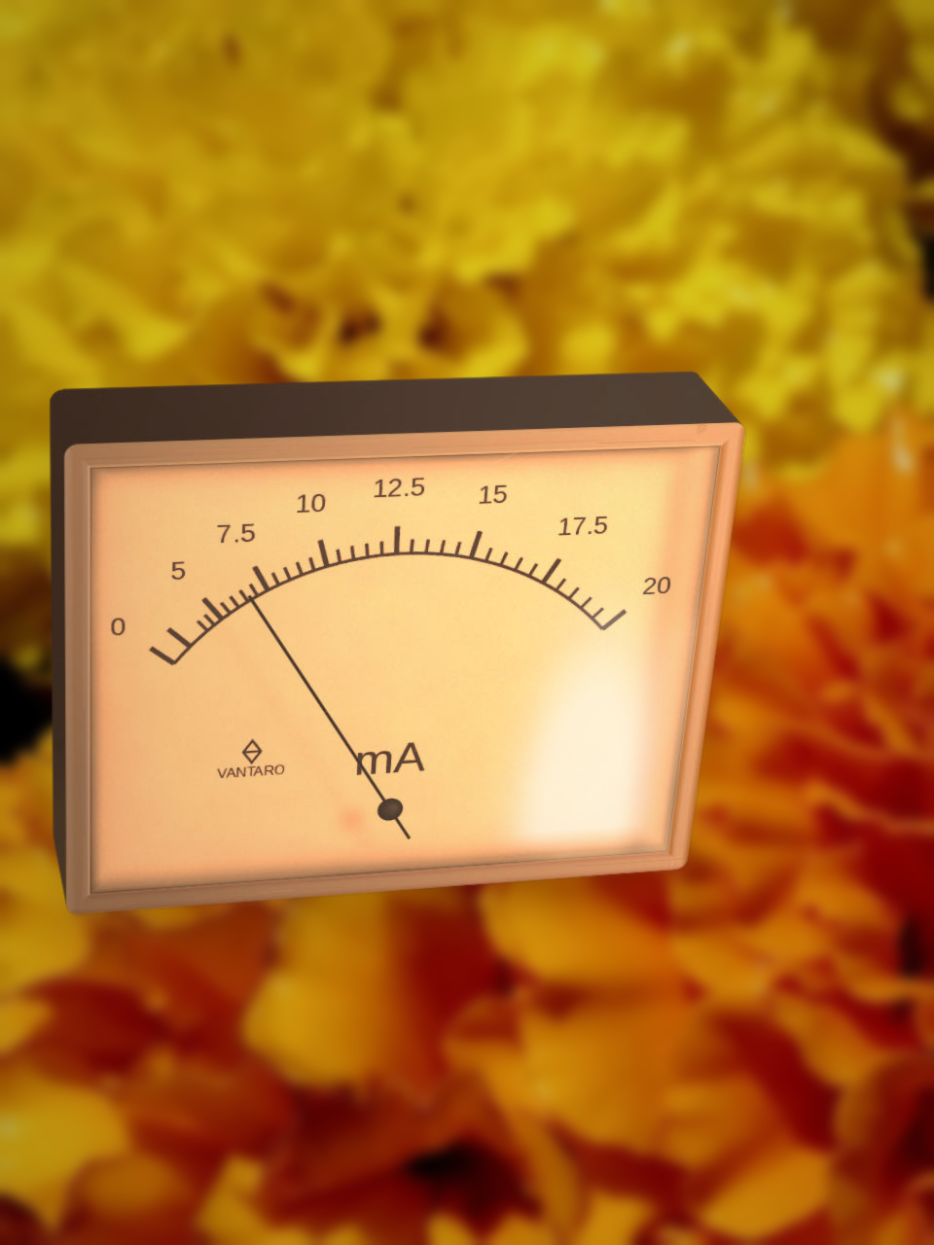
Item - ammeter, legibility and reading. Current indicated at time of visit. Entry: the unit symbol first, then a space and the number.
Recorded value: mA 6.75
